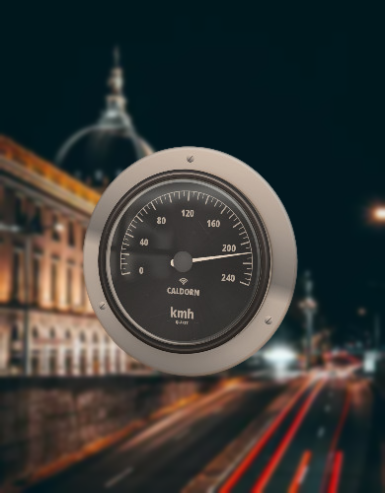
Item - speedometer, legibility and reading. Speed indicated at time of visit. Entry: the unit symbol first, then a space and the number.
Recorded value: km/h 210
